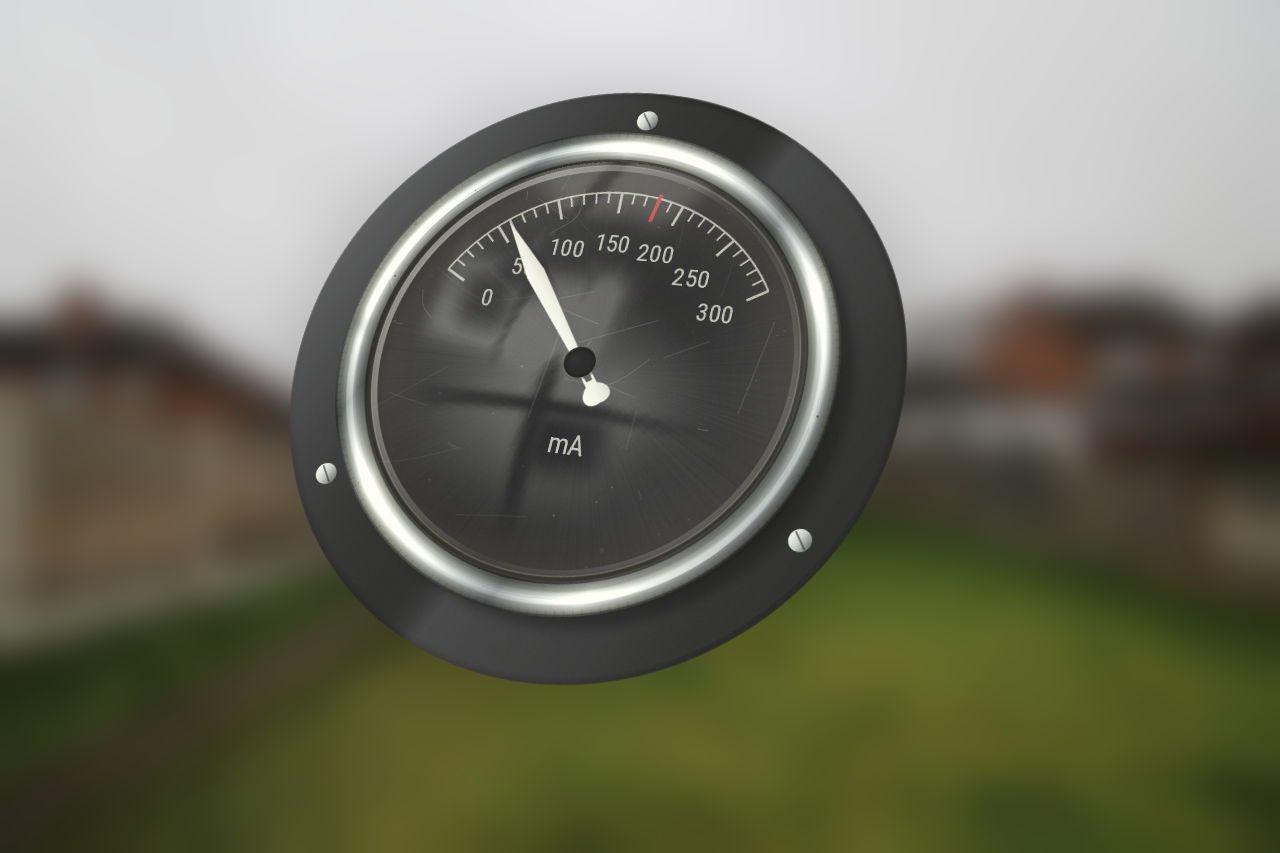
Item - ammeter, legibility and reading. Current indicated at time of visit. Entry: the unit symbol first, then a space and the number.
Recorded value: mA 60
